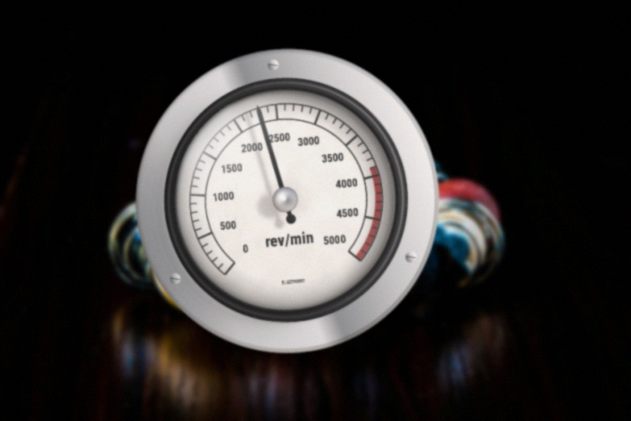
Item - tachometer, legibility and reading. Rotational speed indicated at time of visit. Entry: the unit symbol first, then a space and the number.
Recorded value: rpm 2300
